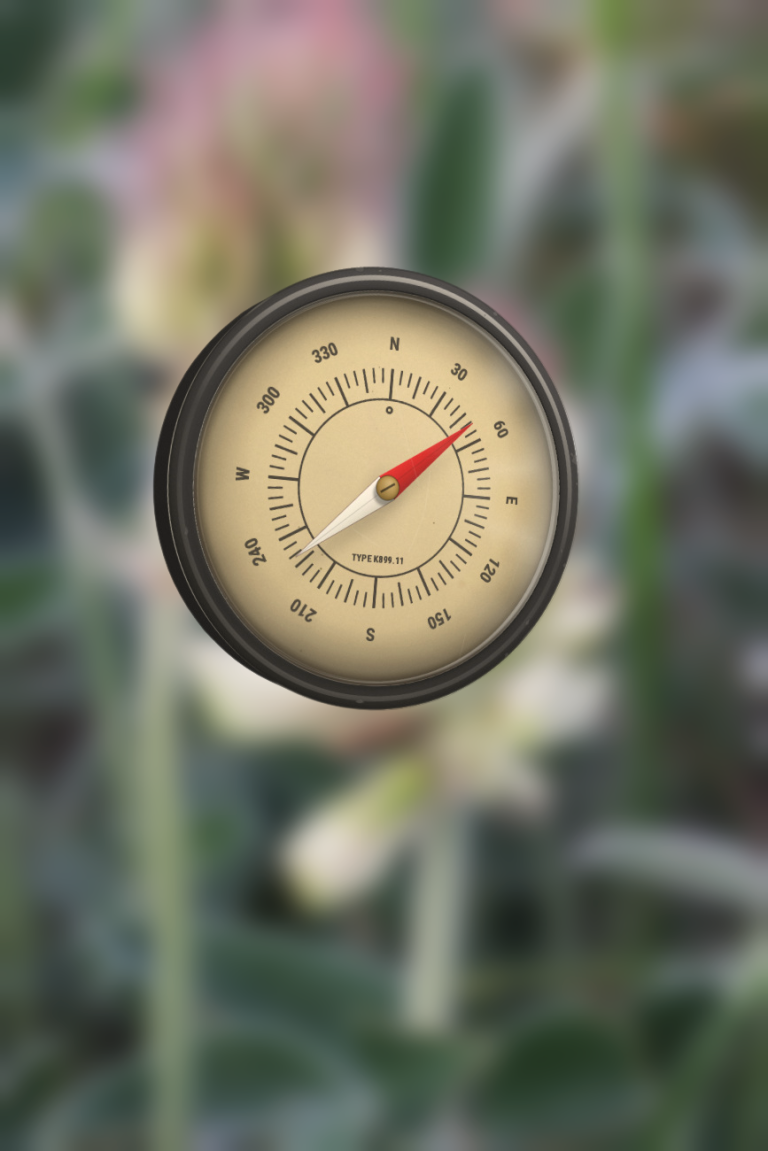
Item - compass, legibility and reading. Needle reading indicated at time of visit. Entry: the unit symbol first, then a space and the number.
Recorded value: ° 50
